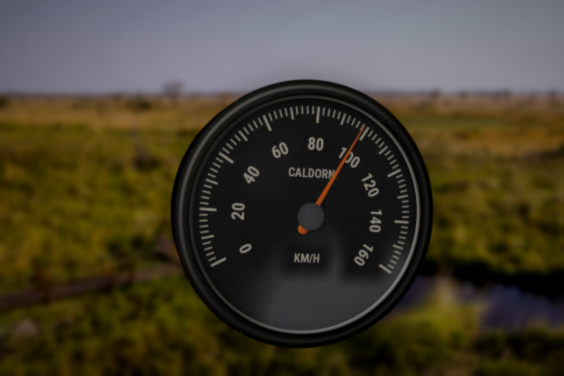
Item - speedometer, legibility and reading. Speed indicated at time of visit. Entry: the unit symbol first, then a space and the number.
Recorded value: km/h 98
